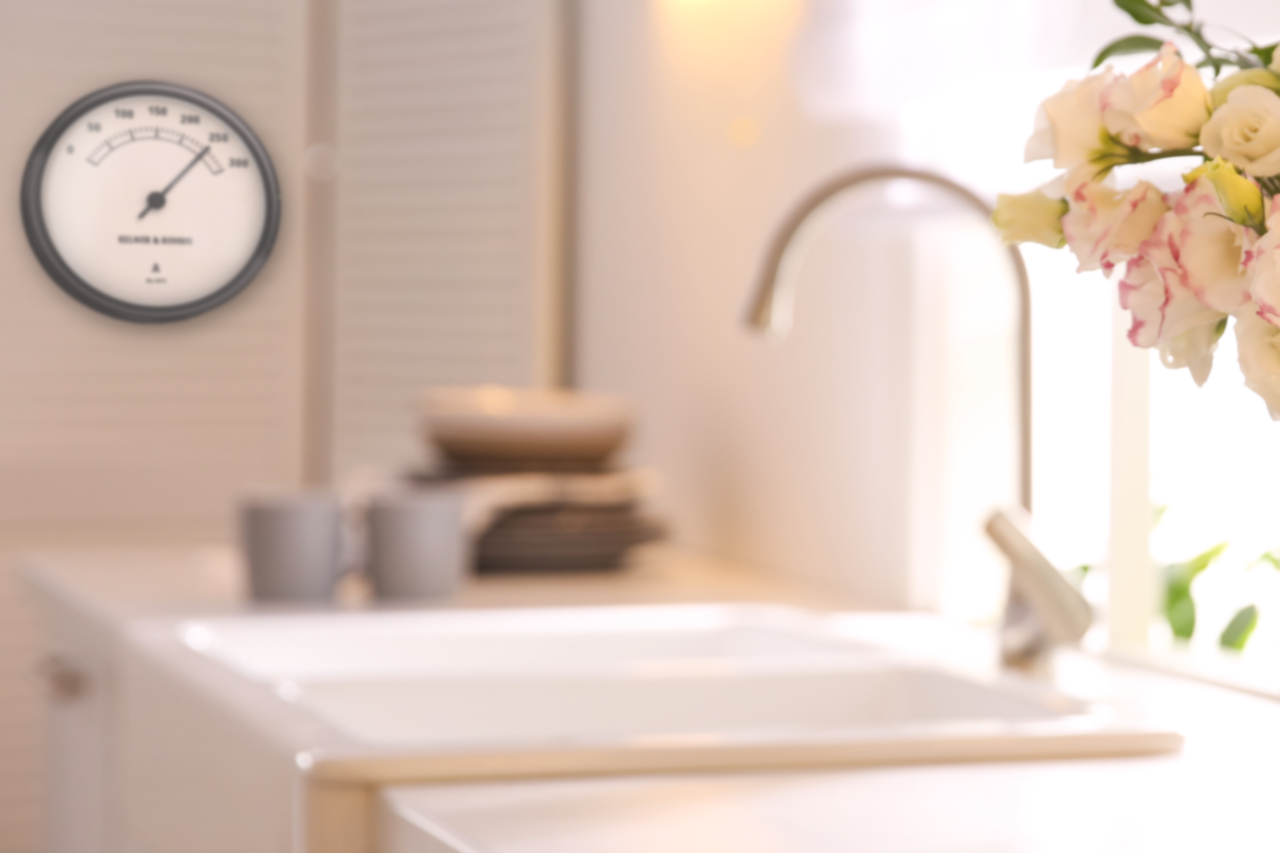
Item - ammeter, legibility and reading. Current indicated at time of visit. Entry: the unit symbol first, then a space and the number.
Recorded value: A 250
